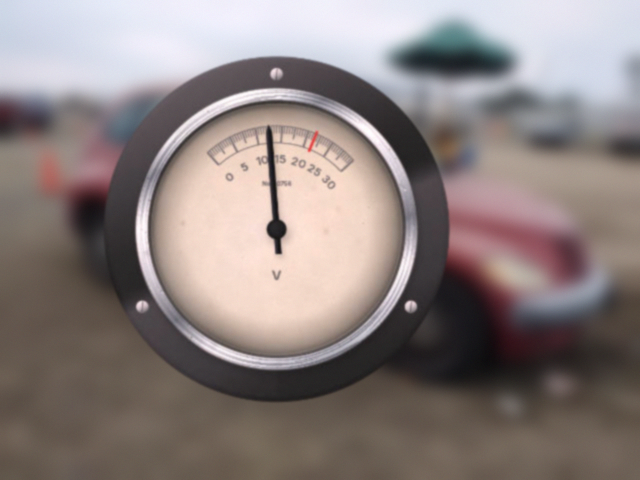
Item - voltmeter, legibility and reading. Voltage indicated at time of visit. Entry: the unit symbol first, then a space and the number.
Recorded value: V 12.5
